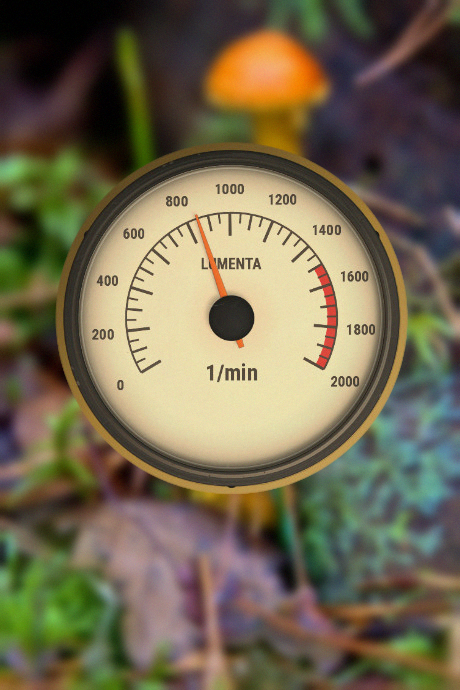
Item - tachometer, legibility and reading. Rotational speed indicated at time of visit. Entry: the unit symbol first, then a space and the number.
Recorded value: rpm 850
